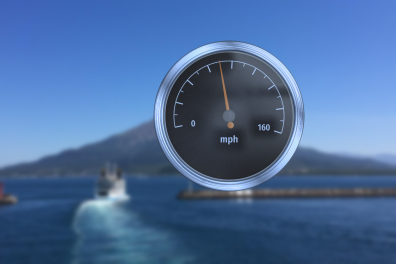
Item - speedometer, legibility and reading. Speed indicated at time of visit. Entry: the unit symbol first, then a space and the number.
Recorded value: mph 70
